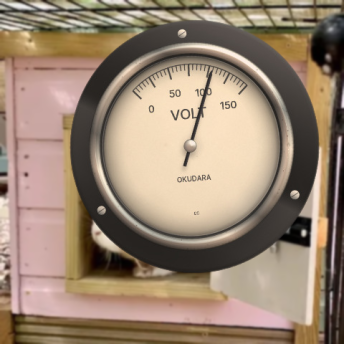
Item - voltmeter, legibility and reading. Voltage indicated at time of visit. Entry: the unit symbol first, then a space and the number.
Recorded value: V 105
